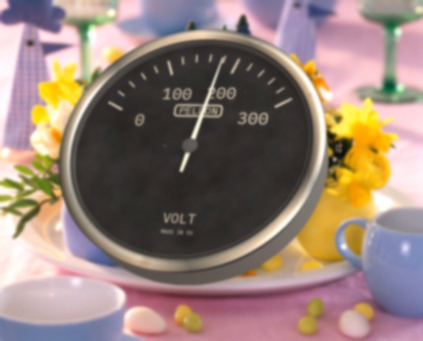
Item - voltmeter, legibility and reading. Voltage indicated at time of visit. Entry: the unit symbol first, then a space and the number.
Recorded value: V 180
